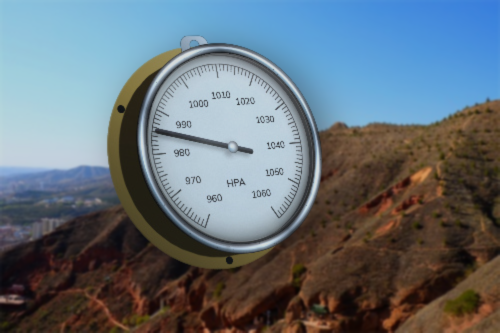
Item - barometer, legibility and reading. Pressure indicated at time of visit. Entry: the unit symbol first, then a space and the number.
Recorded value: hPa 985
